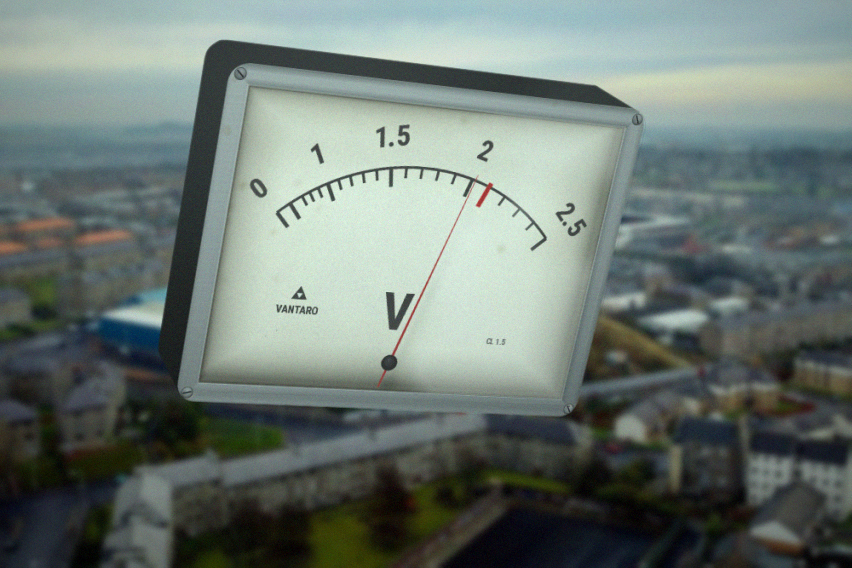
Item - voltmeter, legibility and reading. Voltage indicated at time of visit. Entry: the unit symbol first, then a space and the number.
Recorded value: V 2
